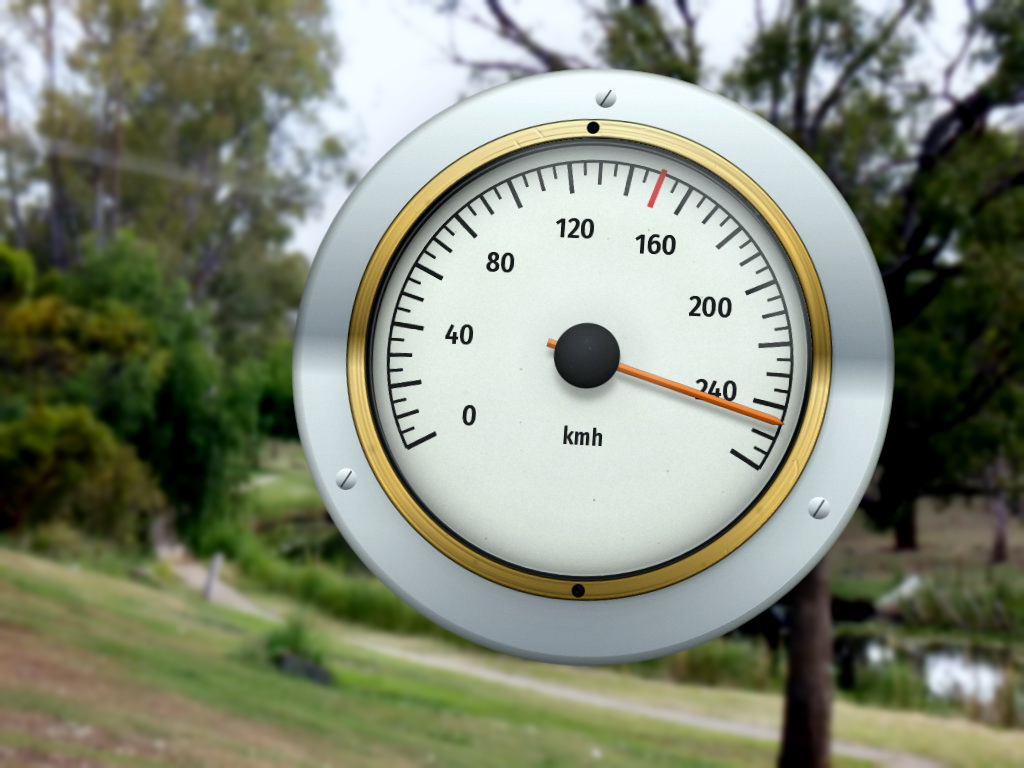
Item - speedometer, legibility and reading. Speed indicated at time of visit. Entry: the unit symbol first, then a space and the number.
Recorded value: km/h 245
